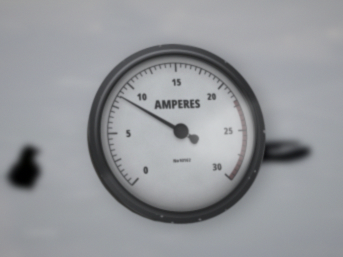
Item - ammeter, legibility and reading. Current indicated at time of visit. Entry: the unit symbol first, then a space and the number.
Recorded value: A 8.5
